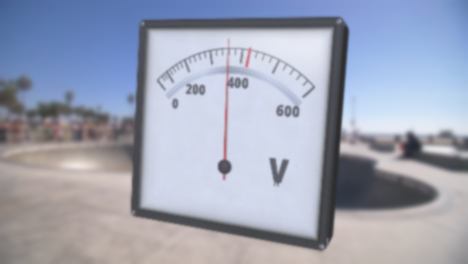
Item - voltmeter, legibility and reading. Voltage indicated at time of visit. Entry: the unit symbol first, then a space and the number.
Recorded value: V 360
